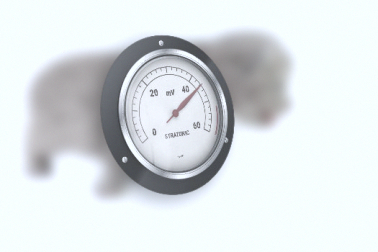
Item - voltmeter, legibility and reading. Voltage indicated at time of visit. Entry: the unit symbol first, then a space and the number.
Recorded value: mV 44
